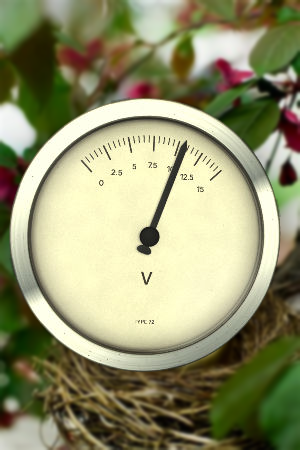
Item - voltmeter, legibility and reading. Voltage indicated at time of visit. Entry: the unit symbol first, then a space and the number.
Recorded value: V 10.5
